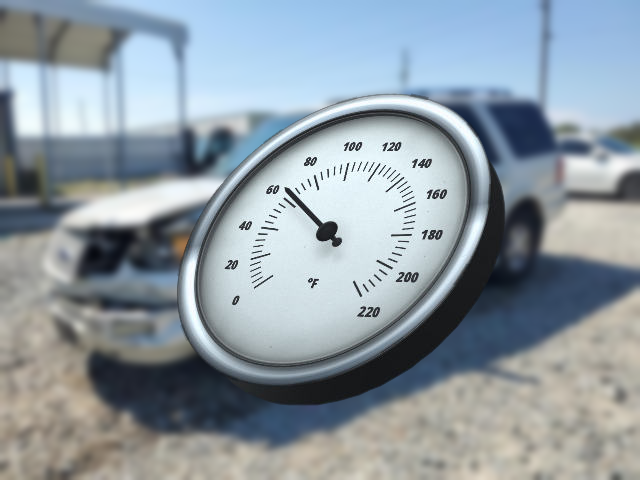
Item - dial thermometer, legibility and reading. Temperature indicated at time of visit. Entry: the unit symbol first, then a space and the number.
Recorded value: °F 64
